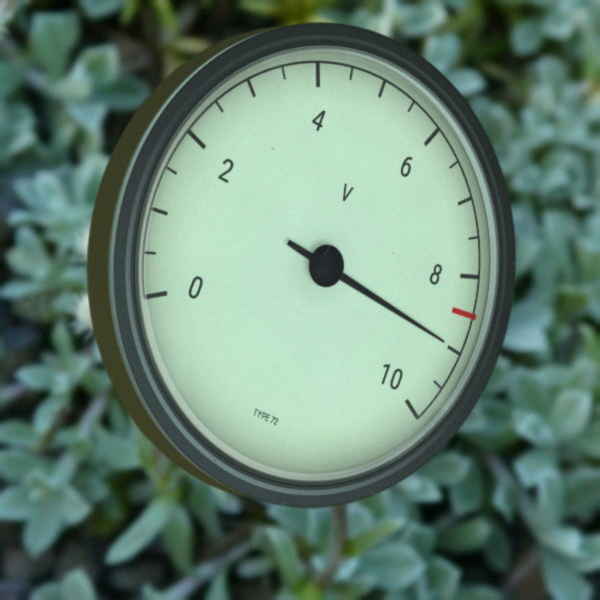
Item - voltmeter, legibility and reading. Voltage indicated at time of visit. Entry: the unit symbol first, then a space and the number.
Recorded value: V 9
